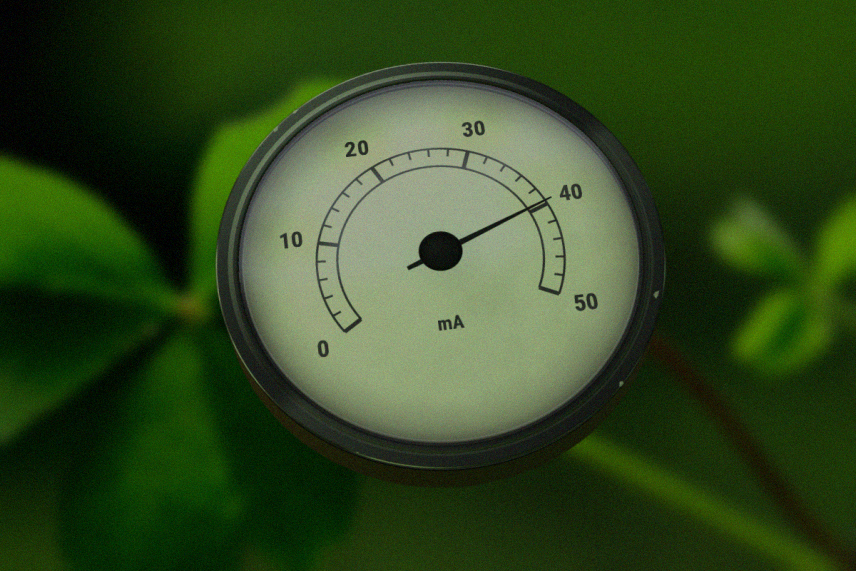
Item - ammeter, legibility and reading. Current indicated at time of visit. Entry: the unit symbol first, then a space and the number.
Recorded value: mA 40
